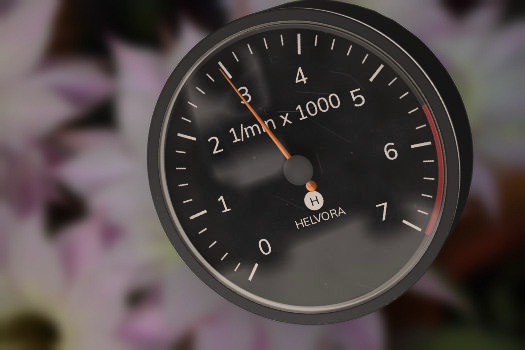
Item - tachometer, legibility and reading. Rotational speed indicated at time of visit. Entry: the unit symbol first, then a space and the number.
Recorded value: rpm 3000
